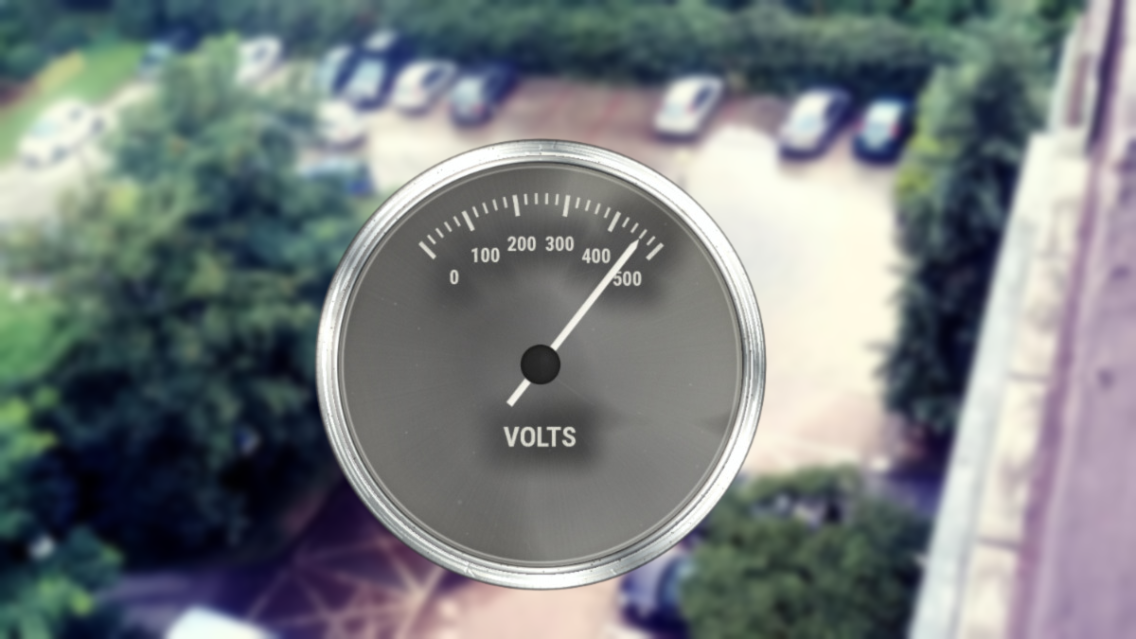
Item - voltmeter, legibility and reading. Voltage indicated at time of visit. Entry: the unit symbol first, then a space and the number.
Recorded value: V 460
